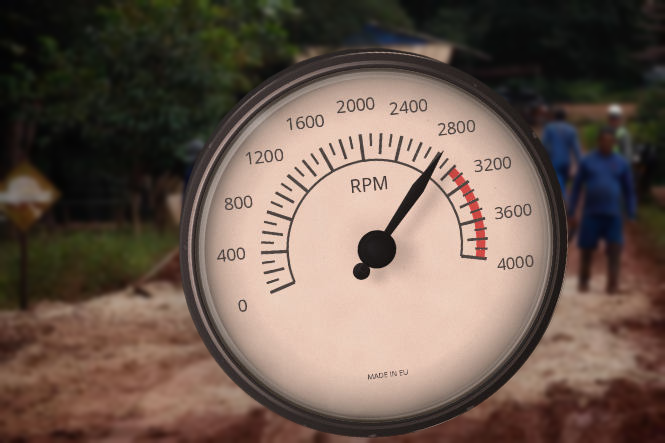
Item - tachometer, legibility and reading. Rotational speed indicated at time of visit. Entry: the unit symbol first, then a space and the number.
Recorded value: rpm 2800
